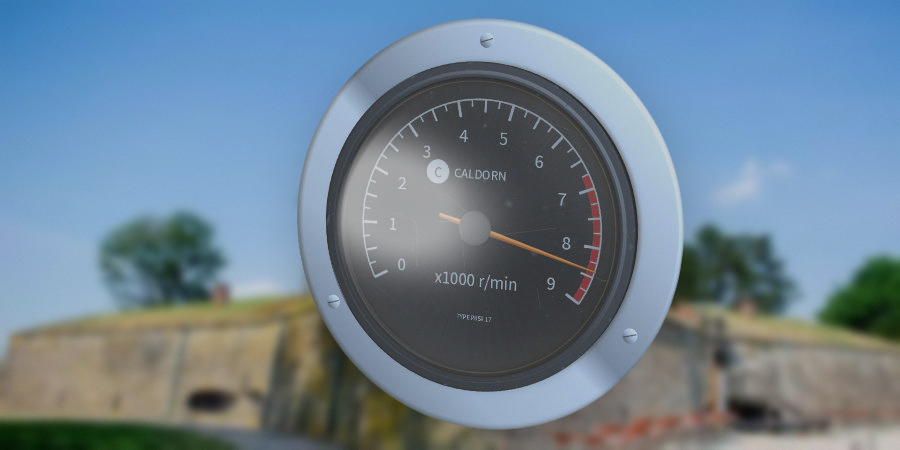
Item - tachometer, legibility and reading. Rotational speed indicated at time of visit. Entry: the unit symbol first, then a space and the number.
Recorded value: rpm 8375
